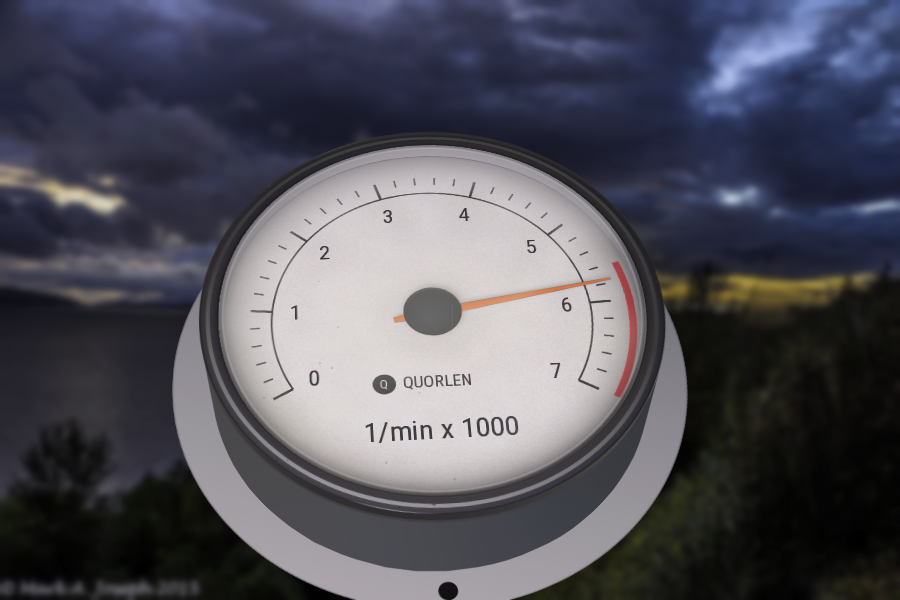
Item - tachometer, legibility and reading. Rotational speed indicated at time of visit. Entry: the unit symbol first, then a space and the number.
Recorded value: rpm 5800
